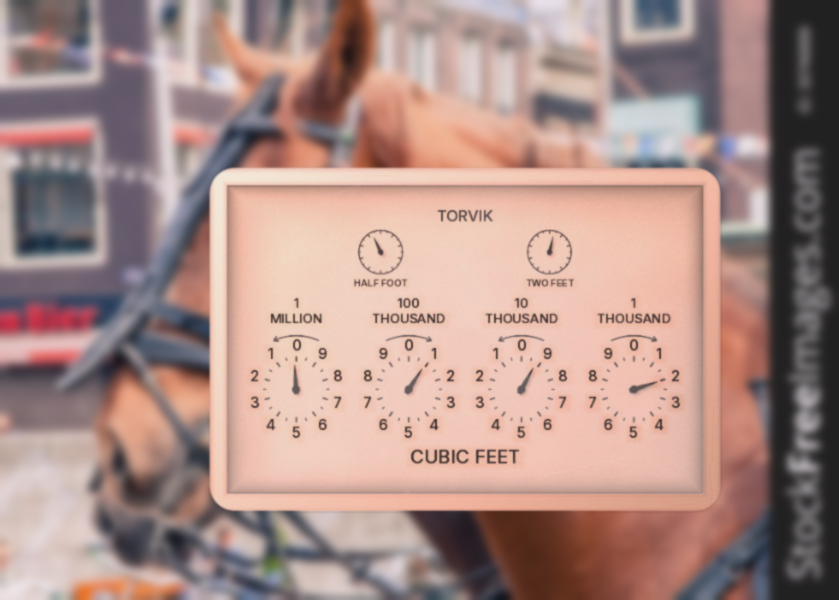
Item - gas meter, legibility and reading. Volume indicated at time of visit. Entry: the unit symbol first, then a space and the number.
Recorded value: ft³ 9200
